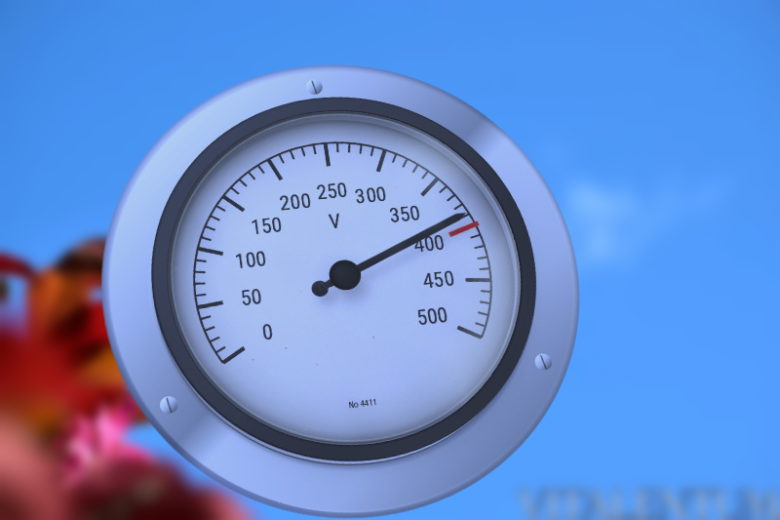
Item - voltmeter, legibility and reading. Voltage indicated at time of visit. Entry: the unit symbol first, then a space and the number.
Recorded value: V 390
